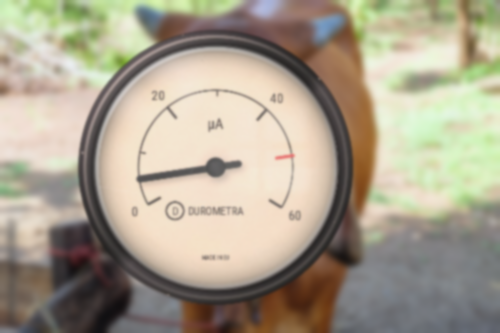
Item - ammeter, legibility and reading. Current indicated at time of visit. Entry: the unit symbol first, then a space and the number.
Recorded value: µA 5
